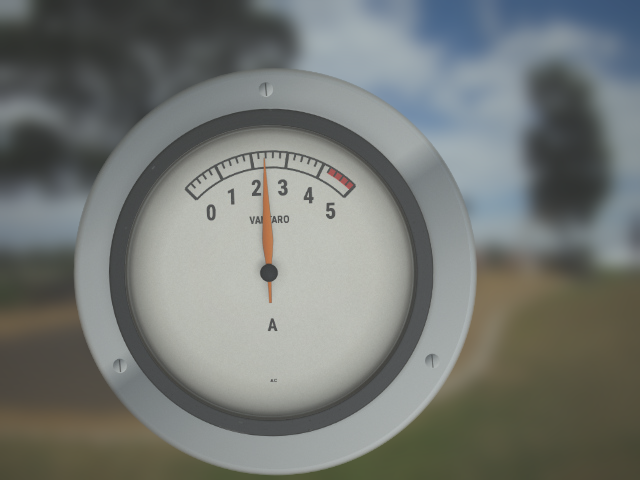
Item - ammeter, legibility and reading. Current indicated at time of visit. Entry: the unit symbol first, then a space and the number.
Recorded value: A 2.4
